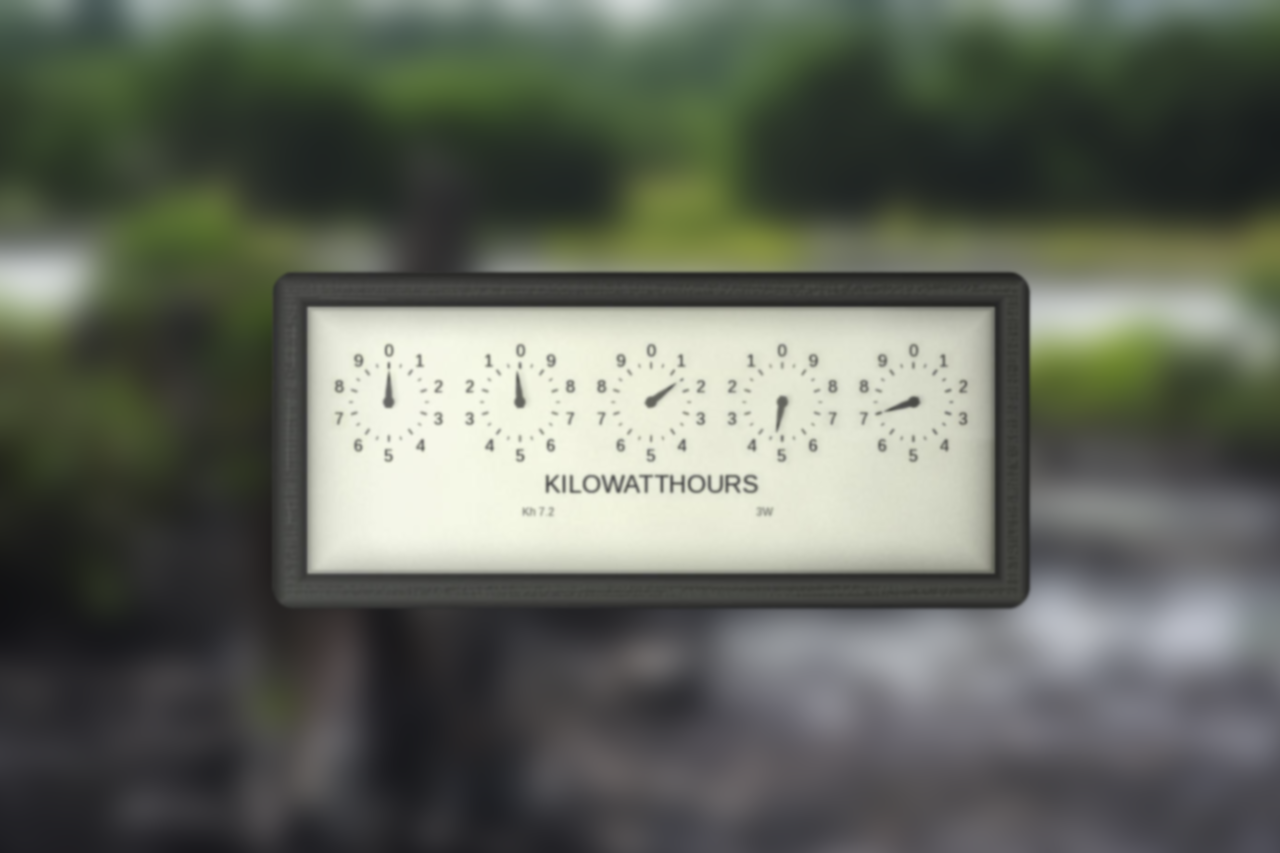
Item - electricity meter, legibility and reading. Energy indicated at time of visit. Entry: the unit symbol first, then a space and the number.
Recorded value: kWh 147
